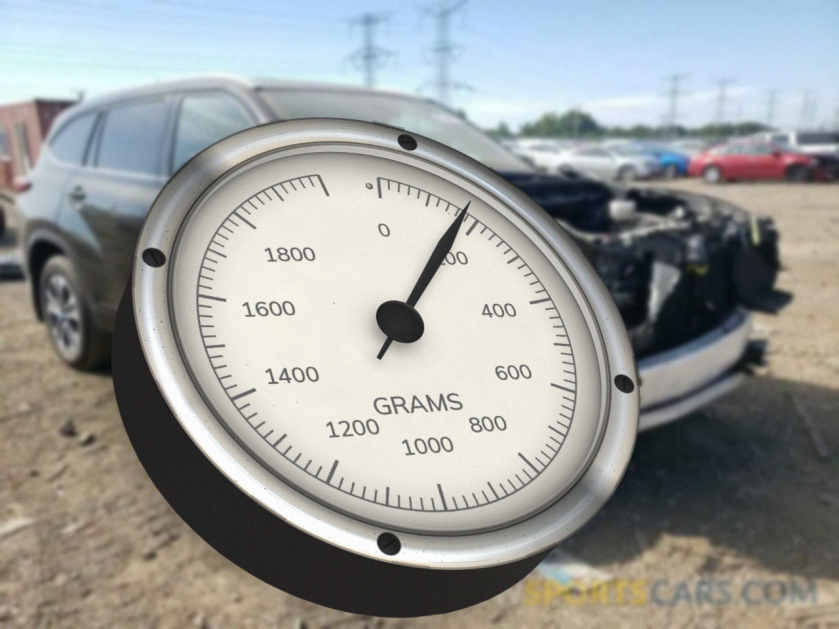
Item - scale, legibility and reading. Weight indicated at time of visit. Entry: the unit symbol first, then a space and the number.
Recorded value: g 170
